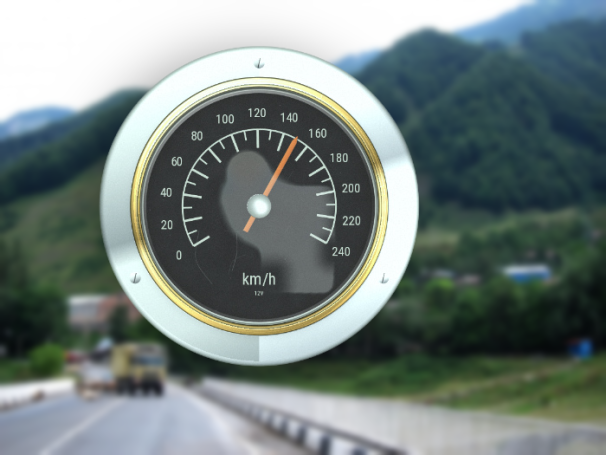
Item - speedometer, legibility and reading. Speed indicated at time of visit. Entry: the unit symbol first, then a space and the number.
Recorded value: km/h 150
